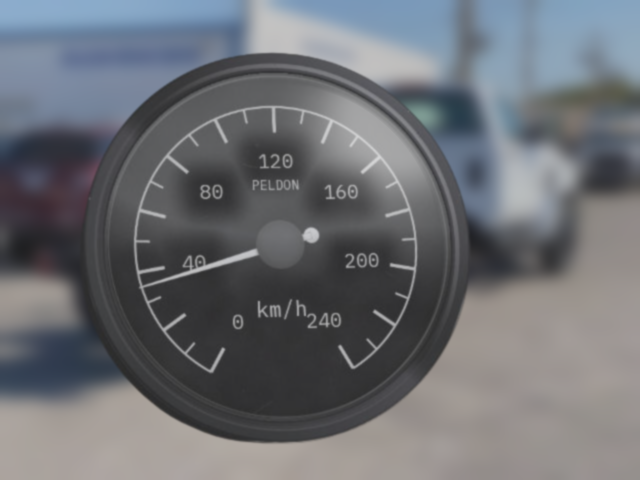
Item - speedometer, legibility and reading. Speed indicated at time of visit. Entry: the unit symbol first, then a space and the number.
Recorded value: km/h 35
